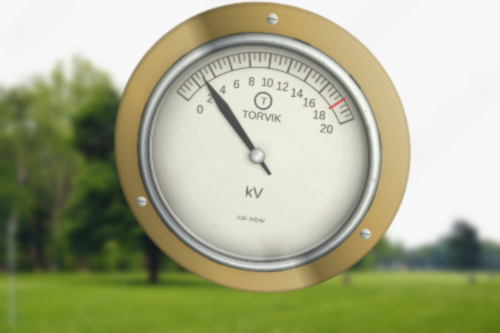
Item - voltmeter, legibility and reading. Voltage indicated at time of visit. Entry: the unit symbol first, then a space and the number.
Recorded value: kV 3
